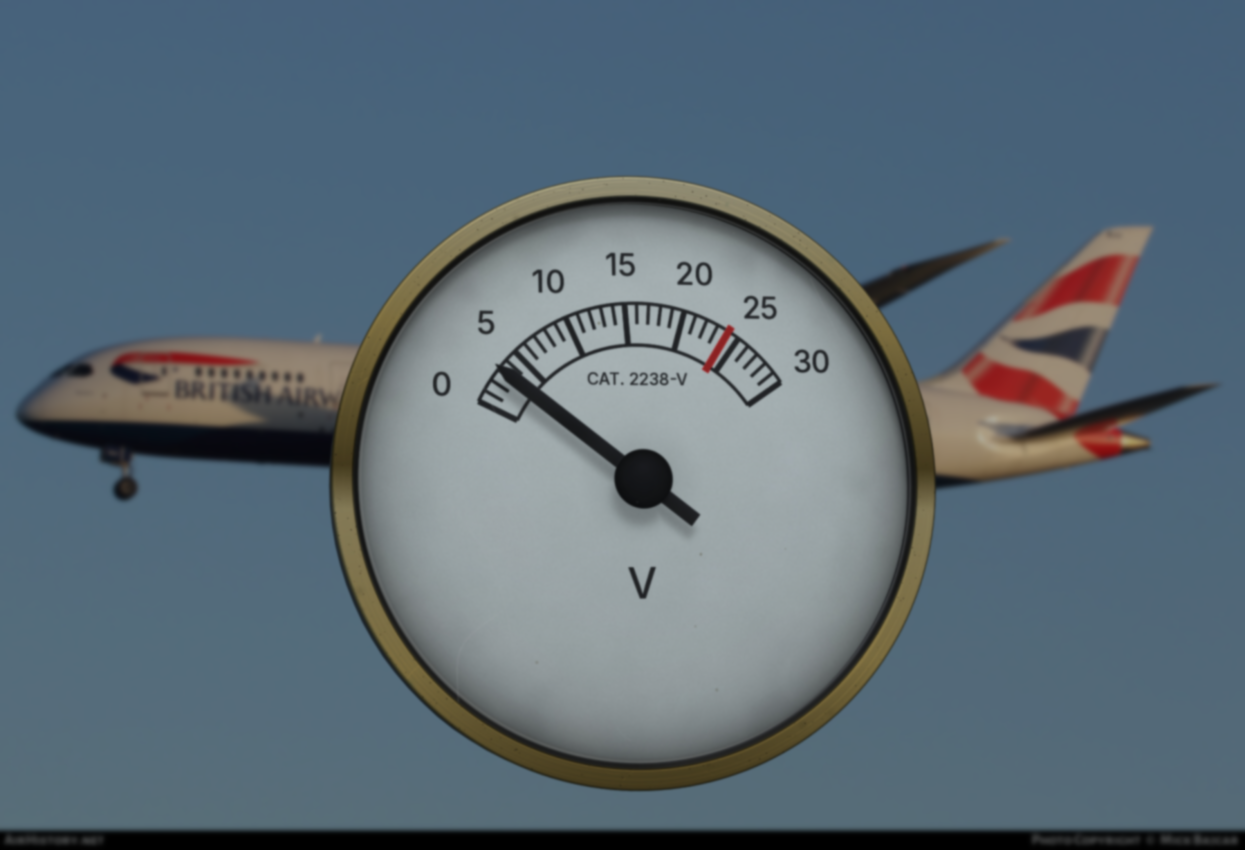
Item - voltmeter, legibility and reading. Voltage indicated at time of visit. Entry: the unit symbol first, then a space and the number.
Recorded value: V 3
